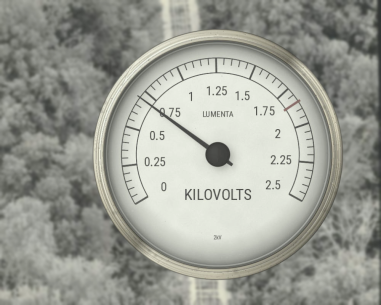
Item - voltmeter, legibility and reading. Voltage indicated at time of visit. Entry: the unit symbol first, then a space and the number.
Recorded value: kV 0.7
